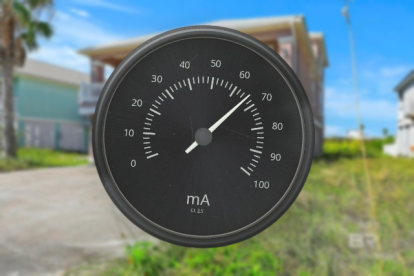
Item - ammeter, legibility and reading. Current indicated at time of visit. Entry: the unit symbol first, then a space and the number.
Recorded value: mA 66
